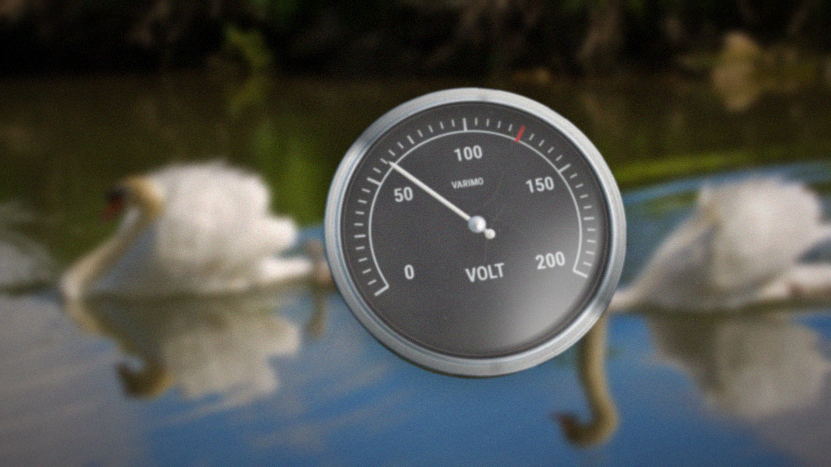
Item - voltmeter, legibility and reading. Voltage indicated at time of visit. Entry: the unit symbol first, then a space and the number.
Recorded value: V 60
